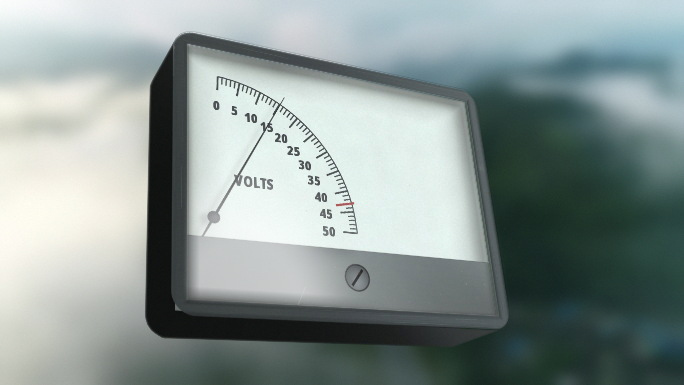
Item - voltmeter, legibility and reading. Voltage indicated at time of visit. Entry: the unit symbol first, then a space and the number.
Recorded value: V 15
